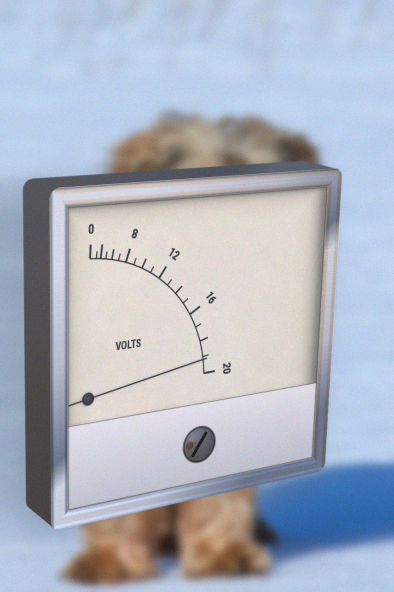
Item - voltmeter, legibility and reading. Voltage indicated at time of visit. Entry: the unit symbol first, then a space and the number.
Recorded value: V 19
